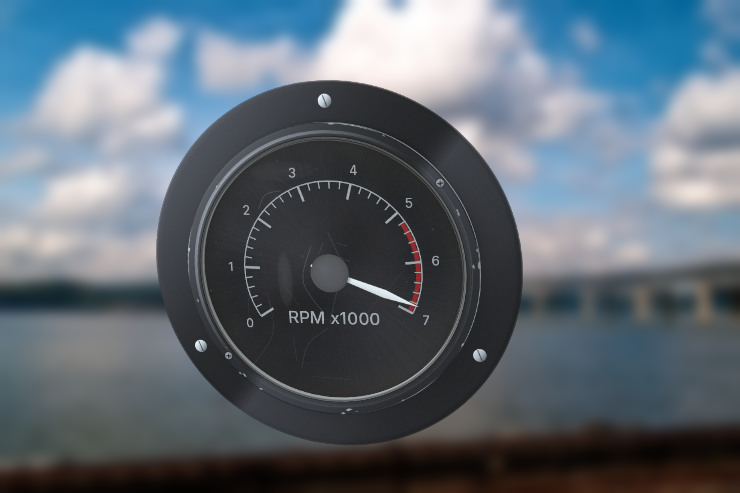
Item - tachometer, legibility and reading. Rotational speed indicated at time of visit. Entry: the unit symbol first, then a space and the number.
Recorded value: rpm 6800
